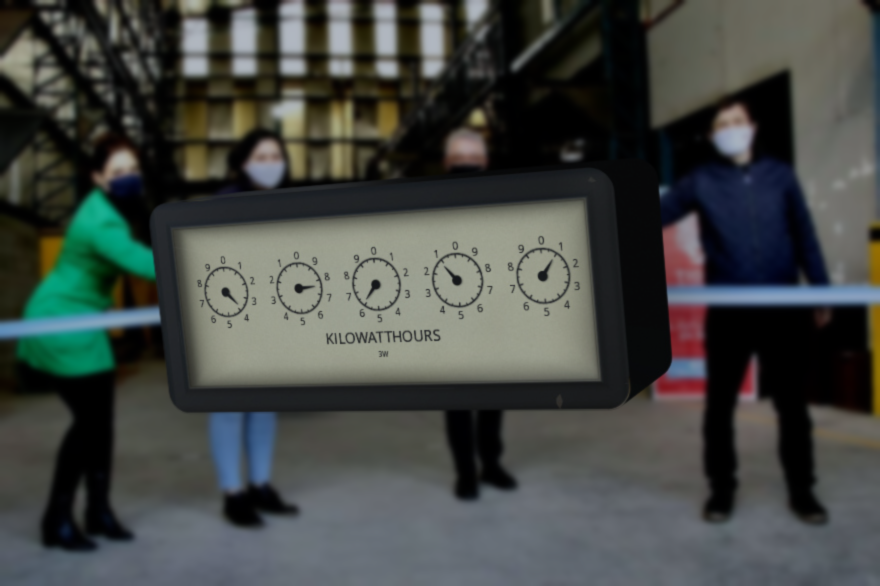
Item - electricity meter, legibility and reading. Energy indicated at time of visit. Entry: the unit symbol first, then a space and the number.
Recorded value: kWh 37611
